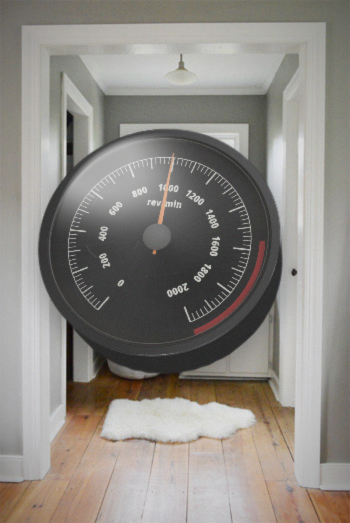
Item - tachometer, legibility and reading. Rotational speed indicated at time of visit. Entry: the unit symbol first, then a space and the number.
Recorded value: rpm 1000
